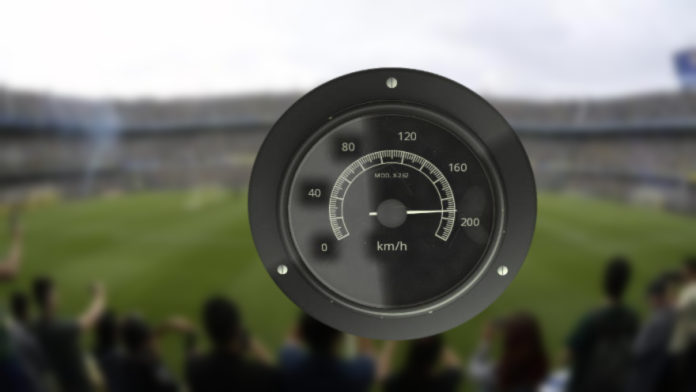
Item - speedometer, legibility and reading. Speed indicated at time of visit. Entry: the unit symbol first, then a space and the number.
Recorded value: km/h 190
